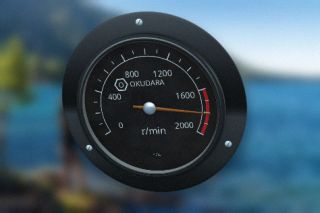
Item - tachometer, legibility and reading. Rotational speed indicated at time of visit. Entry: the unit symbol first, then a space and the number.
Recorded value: rpm 1800
